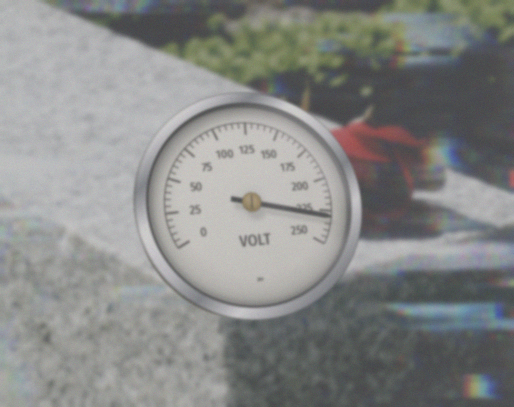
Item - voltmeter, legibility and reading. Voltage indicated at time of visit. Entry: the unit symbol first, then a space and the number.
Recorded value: V 230
